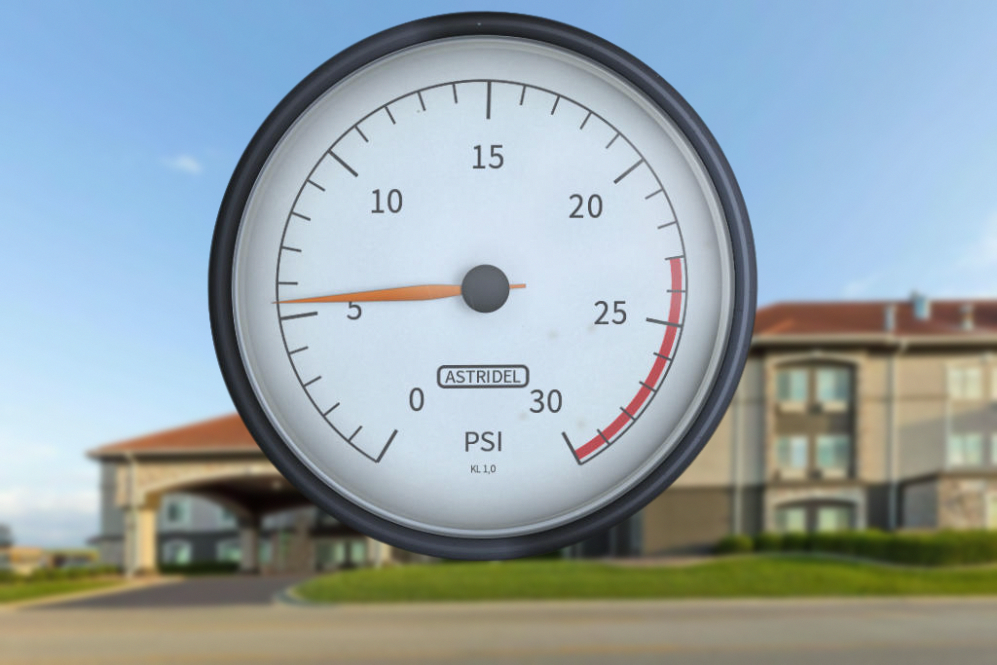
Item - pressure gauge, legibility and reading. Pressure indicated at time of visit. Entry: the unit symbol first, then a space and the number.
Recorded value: psi 5.5
